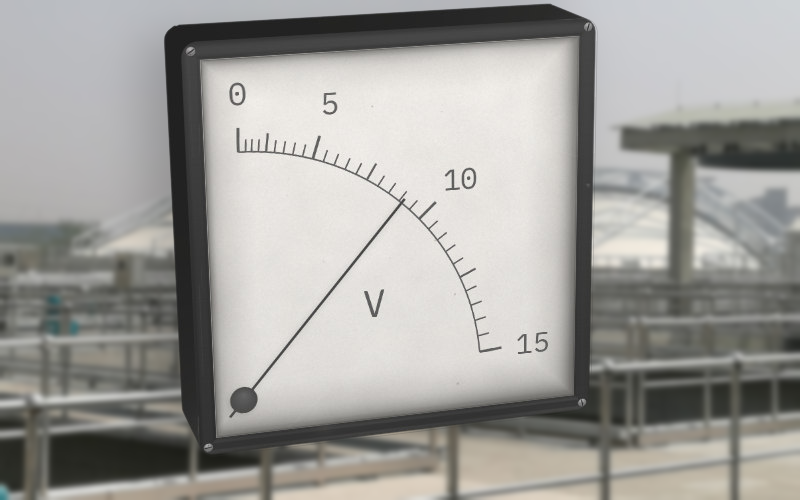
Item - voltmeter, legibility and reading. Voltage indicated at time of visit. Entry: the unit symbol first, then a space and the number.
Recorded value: V 9
